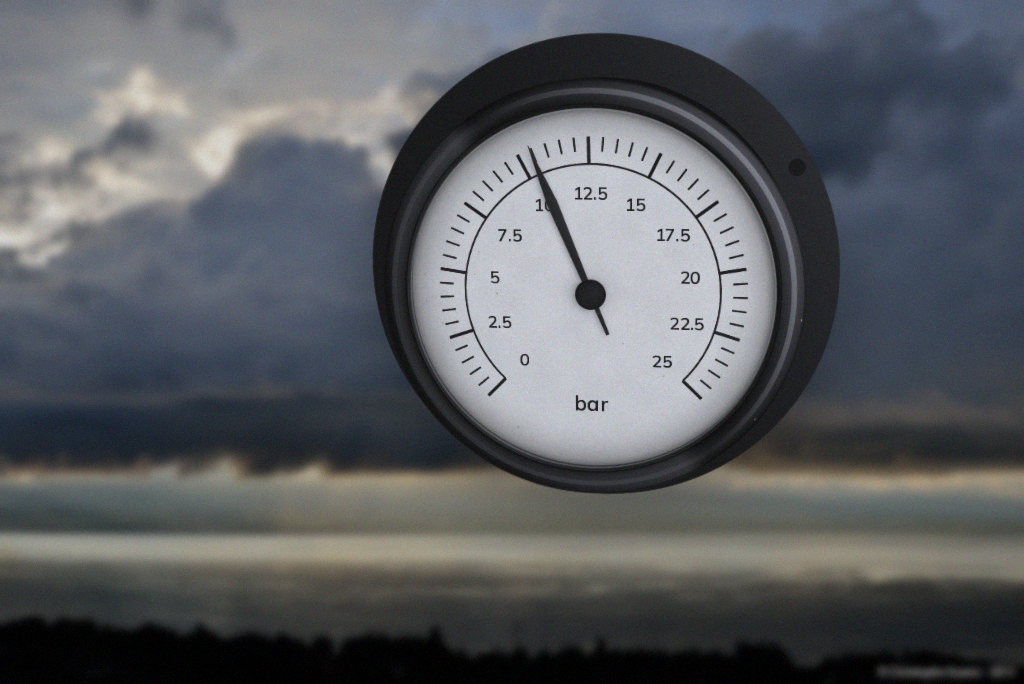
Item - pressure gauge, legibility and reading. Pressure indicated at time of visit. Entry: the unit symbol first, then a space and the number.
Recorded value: bar 10.5
